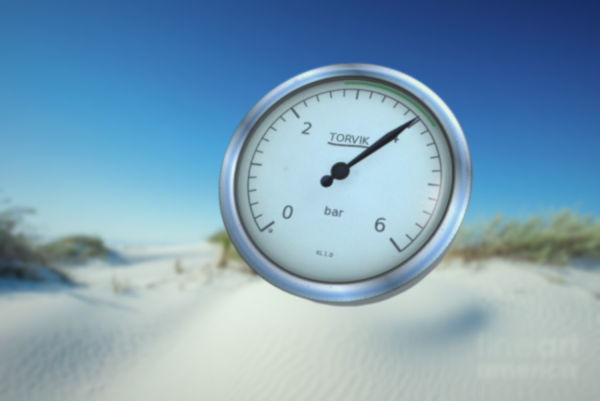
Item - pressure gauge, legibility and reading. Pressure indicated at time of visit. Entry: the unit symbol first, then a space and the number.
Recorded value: bar 4
